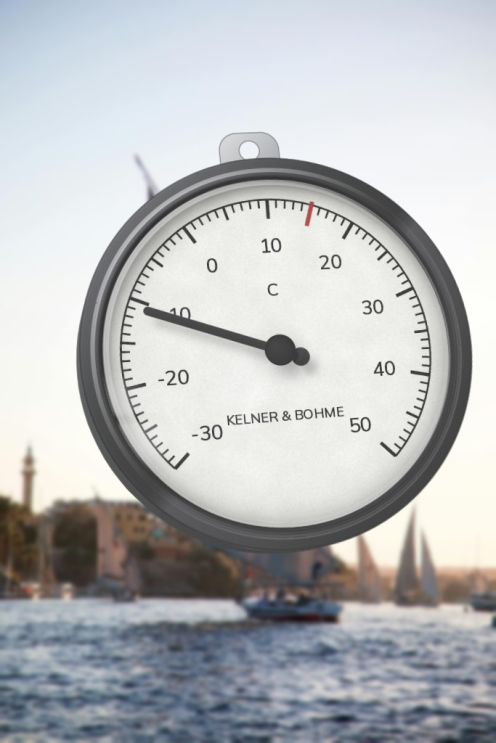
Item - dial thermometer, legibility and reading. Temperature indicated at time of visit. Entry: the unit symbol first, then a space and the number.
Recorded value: °C -11
